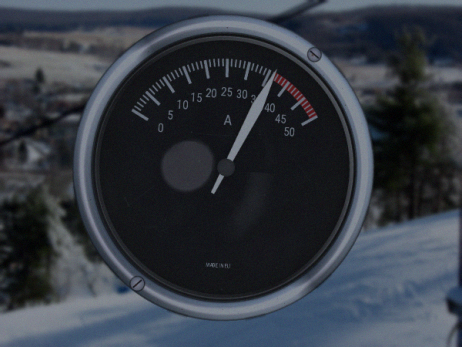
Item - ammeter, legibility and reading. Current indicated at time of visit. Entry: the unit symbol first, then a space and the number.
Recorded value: A 36
